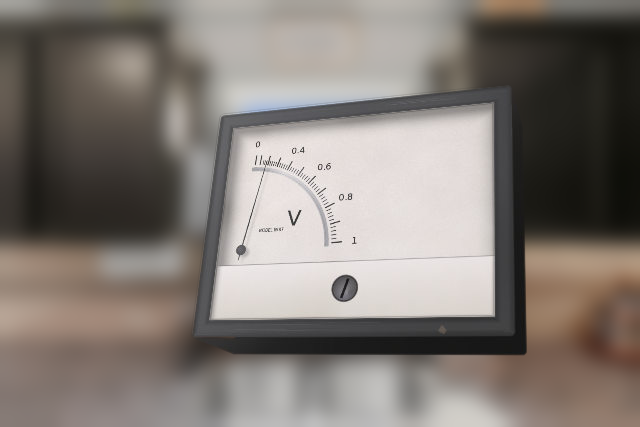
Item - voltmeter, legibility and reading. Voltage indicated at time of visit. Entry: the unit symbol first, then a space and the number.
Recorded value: V 0.2
